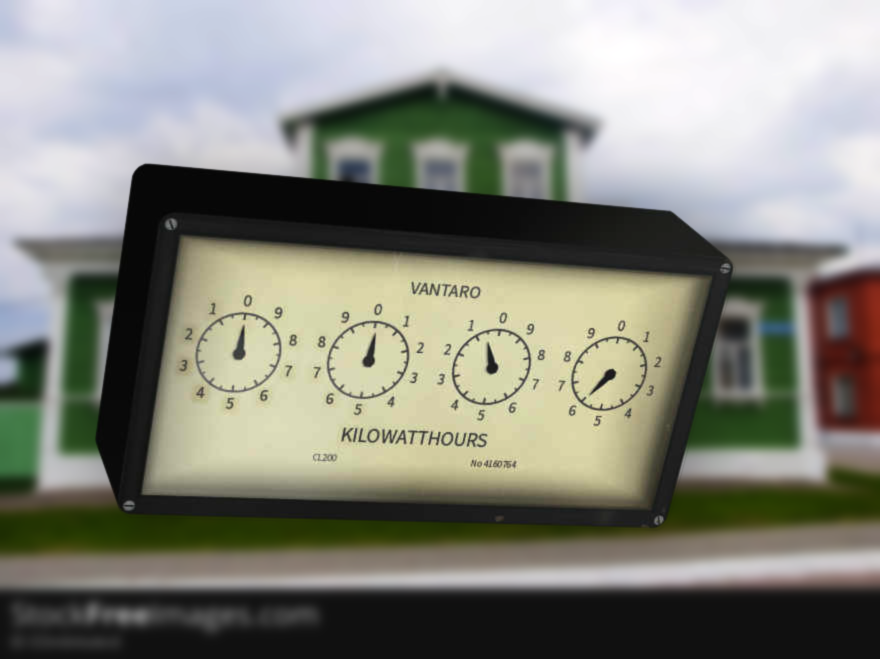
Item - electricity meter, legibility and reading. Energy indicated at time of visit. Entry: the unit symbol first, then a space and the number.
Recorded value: kWh 6
